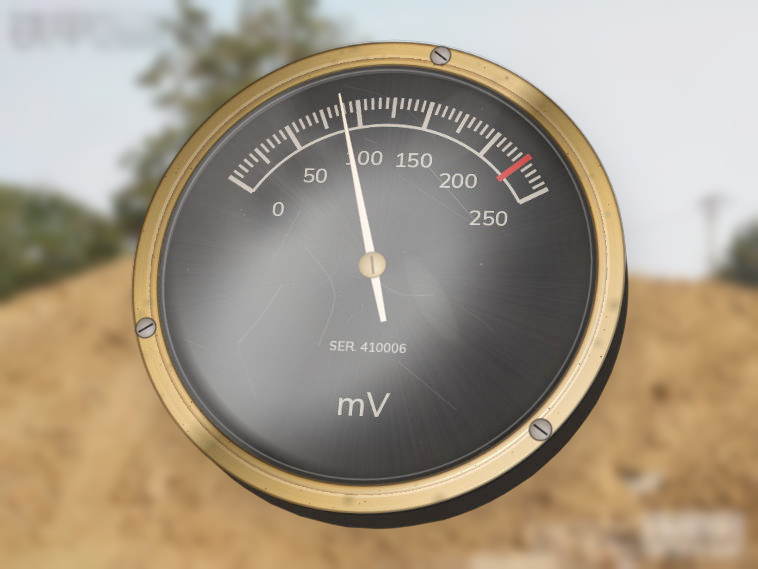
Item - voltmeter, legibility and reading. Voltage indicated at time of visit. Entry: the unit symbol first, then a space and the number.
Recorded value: mV 90
